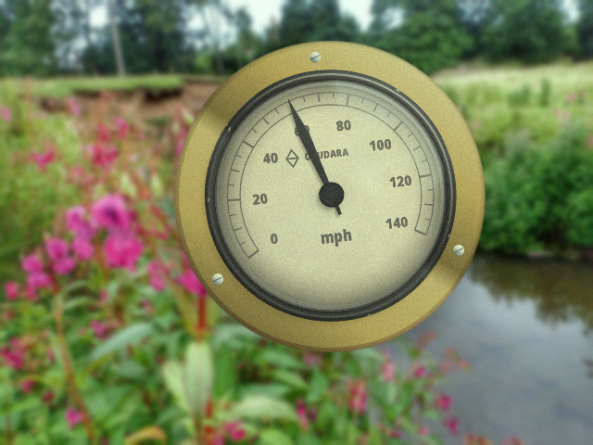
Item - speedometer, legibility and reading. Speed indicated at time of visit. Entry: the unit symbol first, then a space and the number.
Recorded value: mph 60
